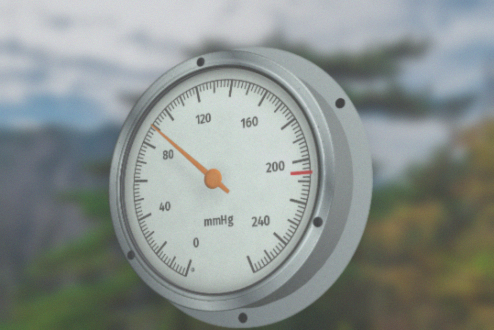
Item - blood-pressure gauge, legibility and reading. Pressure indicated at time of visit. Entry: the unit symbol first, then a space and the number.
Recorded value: mmHg 90
